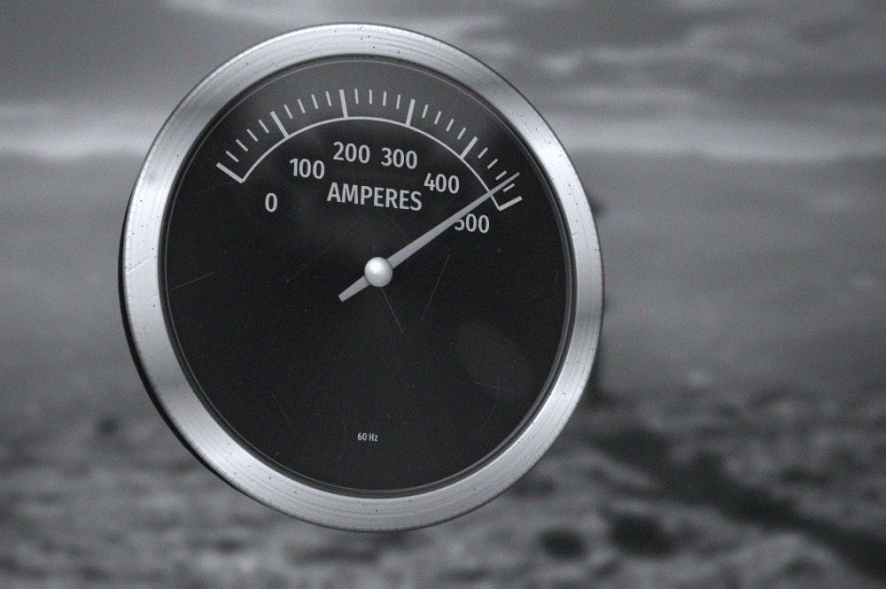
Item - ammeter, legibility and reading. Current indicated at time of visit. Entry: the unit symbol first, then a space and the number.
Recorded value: A 470
